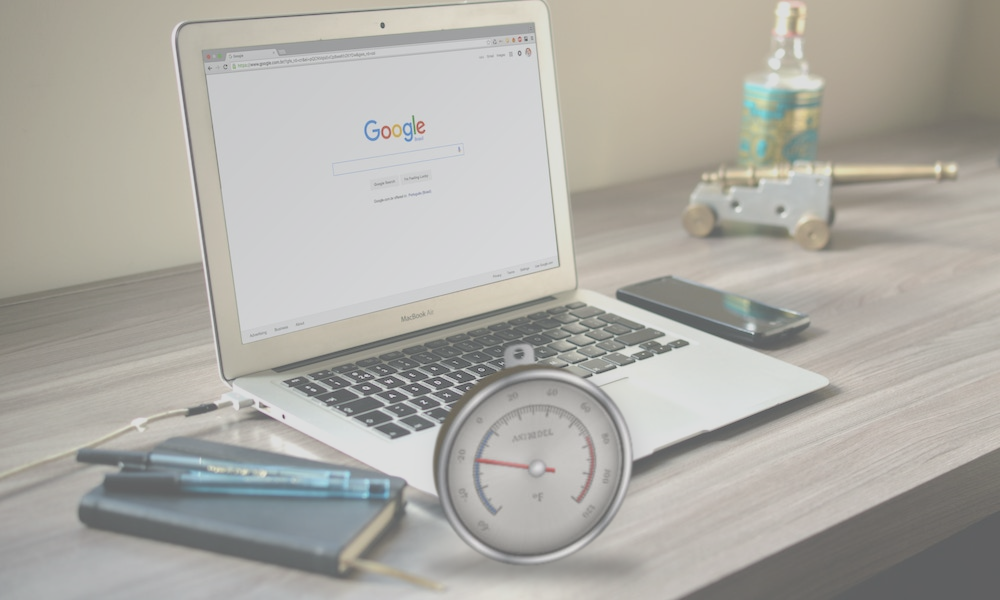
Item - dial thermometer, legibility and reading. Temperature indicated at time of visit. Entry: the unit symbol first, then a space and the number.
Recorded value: °F -20
